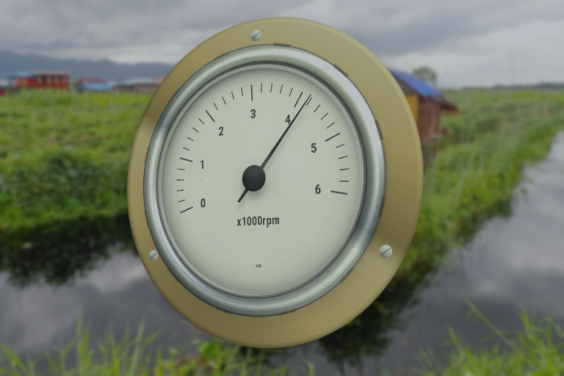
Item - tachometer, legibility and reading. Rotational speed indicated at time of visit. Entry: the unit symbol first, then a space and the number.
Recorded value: rpm 4200
